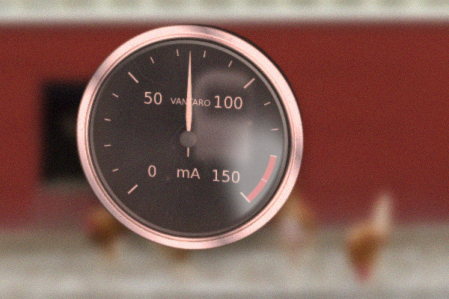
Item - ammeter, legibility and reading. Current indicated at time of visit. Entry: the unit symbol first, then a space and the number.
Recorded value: mA 75
